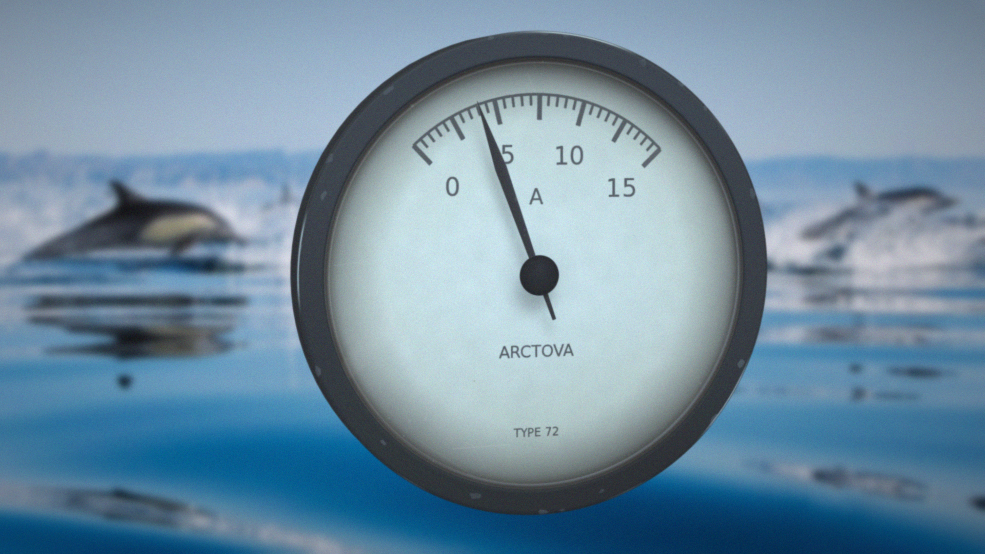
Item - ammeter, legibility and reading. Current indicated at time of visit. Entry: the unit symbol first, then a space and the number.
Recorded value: A 4
